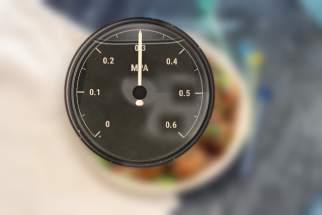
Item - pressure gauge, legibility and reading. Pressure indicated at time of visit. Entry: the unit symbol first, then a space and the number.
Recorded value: MPa 0.3
